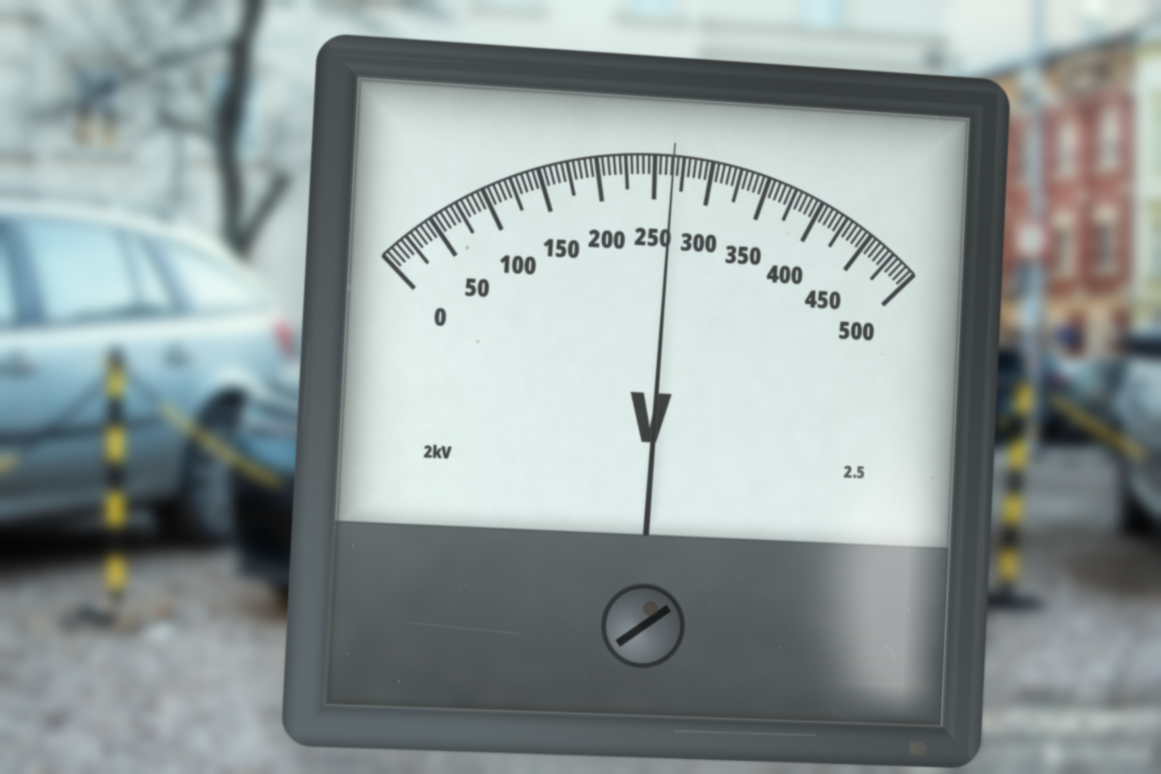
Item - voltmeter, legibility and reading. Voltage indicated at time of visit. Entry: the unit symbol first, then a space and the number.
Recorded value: V 265
